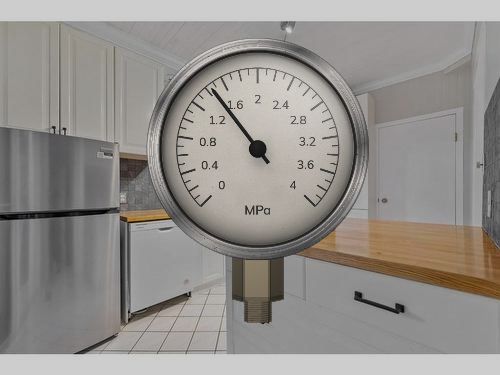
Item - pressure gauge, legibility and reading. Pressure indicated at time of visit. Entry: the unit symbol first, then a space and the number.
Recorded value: MPa 1.45
